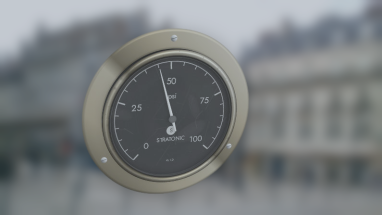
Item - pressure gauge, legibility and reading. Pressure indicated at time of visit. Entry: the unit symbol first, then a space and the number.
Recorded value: psi 45
